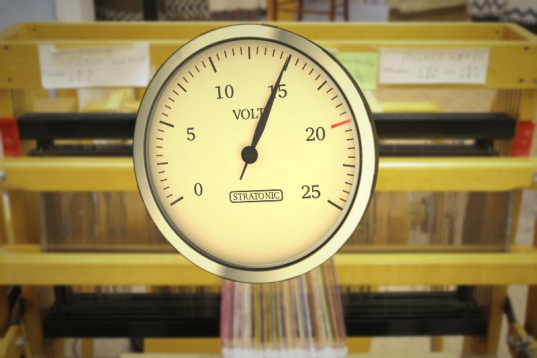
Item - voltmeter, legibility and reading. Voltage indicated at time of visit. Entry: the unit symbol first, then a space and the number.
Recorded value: V 15
